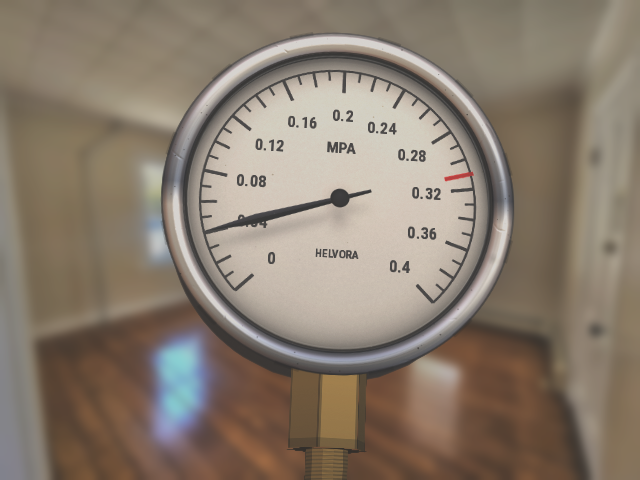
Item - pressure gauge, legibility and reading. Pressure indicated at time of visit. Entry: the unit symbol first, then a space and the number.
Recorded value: MPa 0.04
